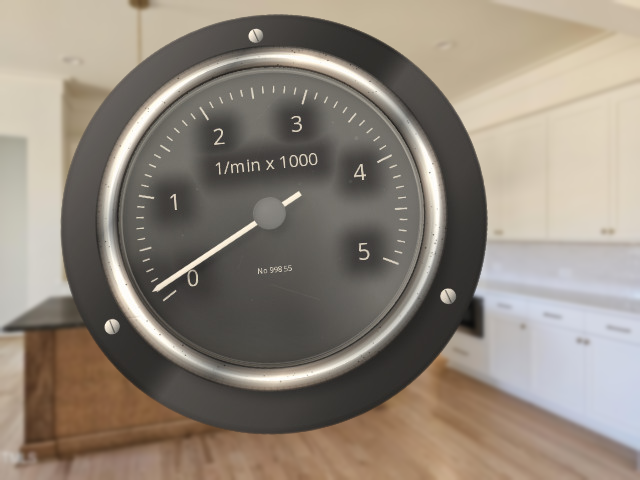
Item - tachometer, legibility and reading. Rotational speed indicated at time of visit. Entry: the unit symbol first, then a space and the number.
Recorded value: rpm 100
